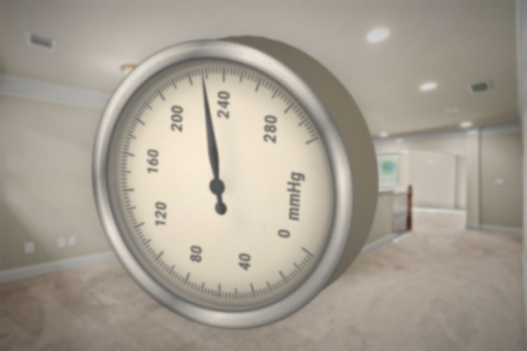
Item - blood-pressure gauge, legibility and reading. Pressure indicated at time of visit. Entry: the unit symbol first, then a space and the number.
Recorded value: mmHg 230
